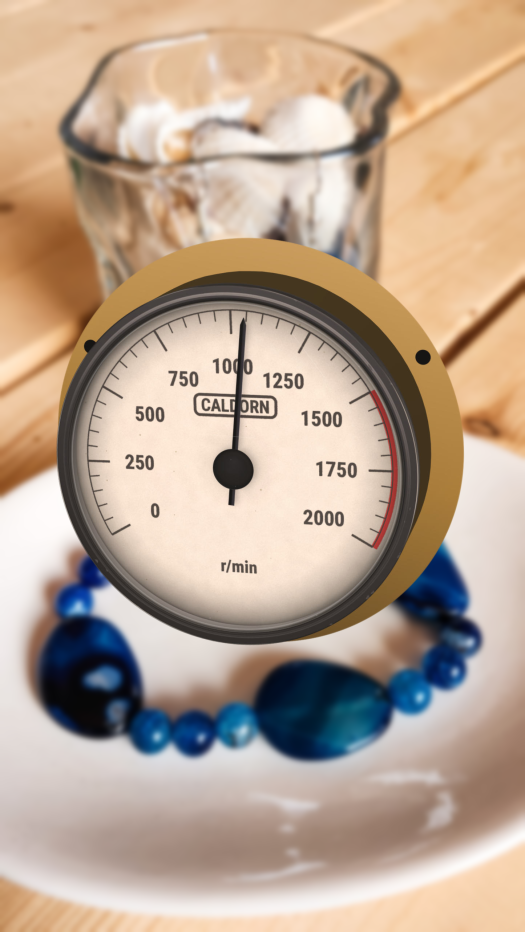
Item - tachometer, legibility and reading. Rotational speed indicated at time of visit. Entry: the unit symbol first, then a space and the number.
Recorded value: rpm 1050
